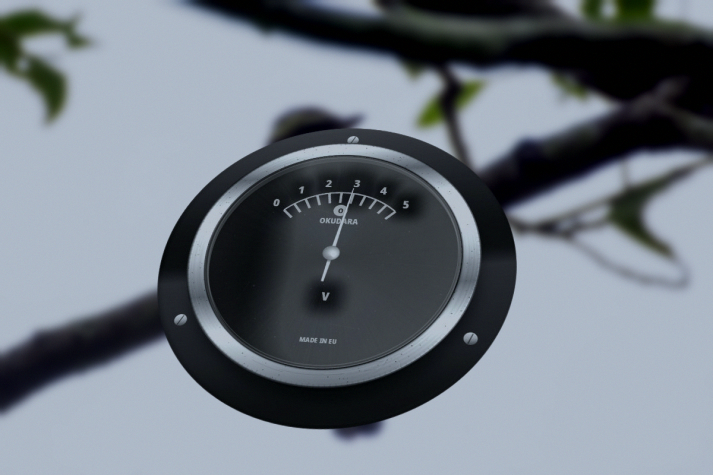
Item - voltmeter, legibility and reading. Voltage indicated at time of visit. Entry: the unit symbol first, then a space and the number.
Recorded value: V 3
